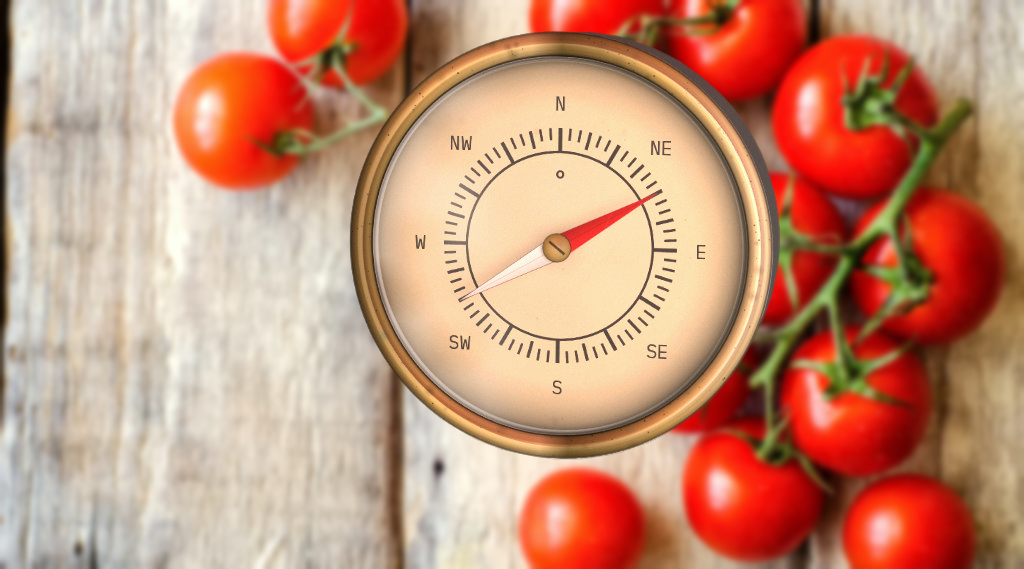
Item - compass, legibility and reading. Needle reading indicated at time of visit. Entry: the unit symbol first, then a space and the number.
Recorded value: ° 60
